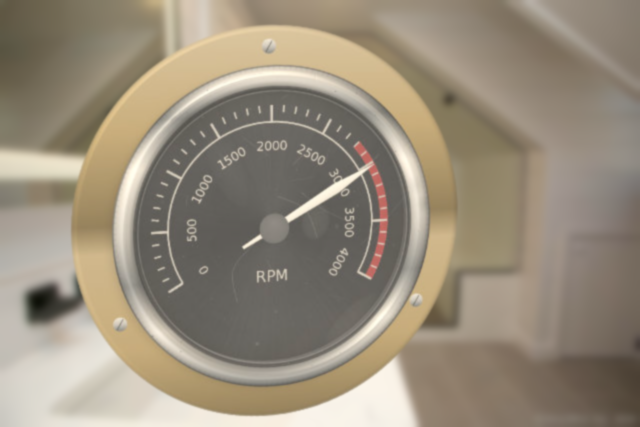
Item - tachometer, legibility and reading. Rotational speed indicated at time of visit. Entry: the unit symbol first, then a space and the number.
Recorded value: rpm 3000
